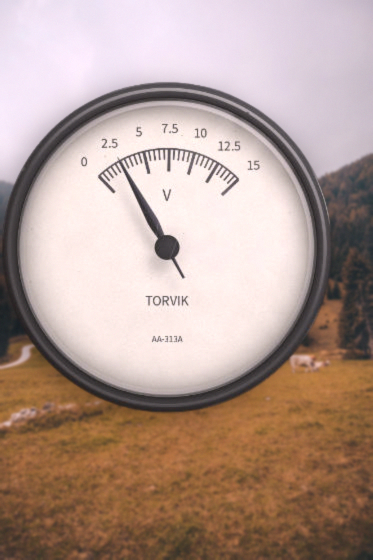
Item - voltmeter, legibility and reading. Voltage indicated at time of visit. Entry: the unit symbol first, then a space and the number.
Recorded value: V 2.5
